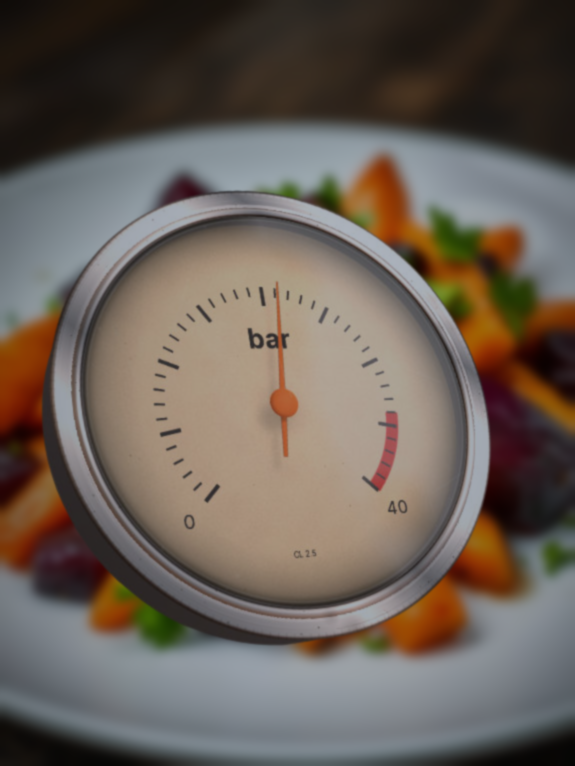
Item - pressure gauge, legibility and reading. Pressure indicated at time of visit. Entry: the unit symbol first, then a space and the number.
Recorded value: bar 21
